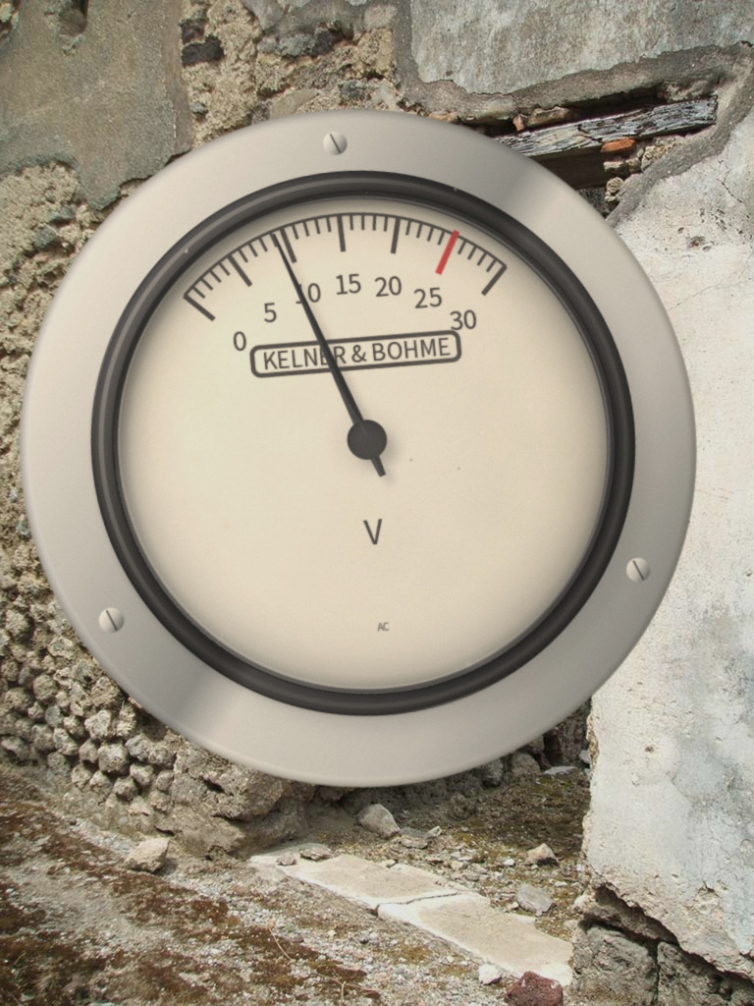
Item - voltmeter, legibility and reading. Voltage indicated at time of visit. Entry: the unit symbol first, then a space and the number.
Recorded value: V 9
